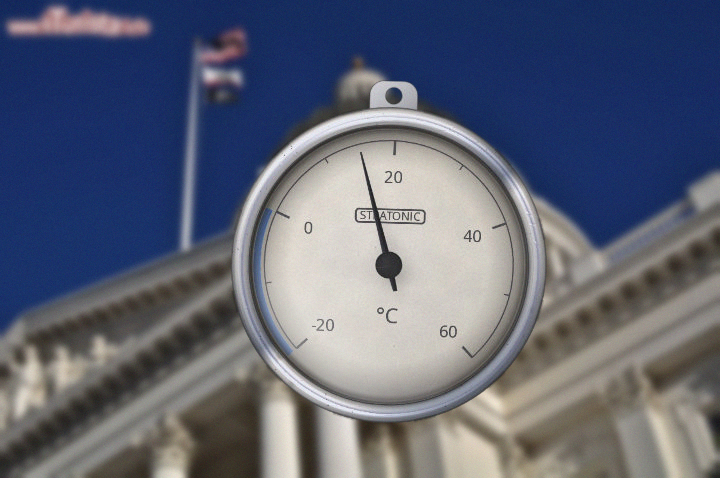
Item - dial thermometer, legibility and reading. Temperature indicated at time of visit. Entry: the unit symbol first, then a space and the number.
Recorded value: °C 15
